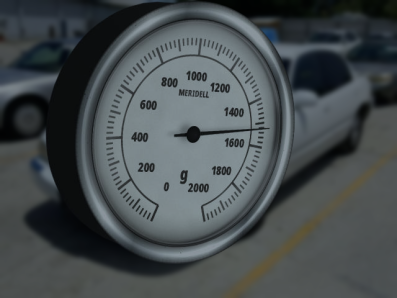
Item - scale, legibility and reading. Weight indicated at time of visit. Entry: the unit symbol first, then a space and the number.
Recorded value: g 1520
